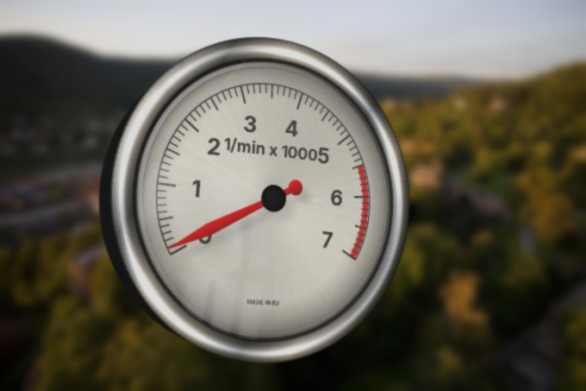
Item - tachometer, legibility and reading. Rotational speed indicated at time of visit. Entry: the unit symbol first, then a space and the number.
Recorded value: rpm 100
